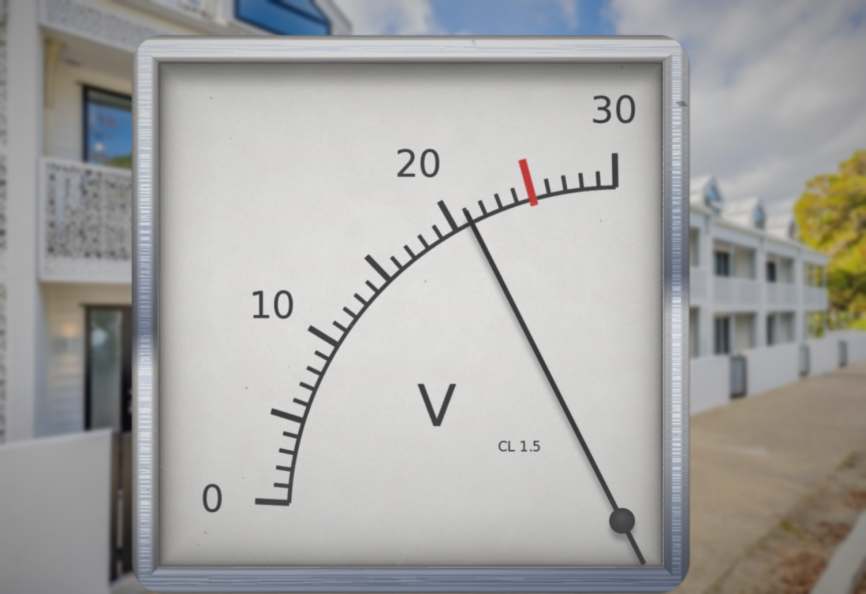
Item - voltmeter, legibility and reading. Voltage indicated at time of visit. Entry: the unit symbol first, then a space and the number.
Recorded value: V 21
